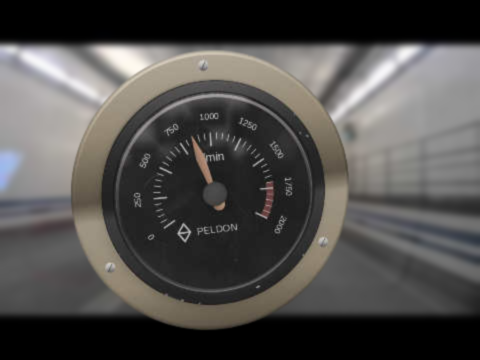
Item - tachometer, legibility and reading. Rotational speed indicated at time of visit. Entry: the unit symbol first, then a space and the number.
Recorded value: rpm 850
